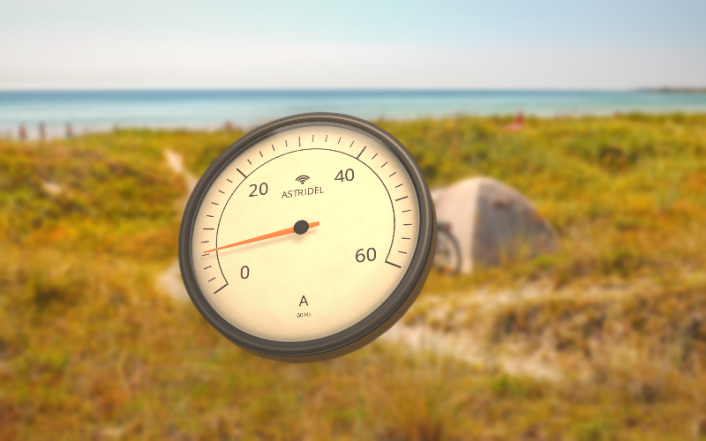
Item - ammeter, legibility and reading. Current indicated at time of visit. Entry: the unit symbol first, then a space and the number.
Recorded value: A 6
